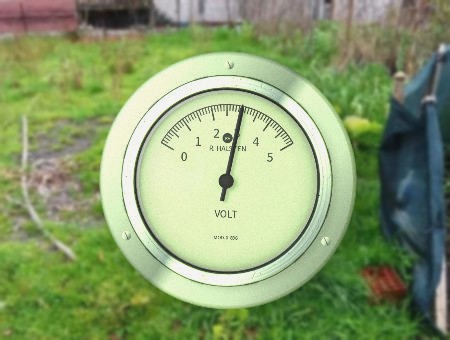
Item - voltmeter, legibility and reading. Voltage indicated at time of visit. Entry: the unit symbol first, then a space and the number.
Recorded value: V 3
